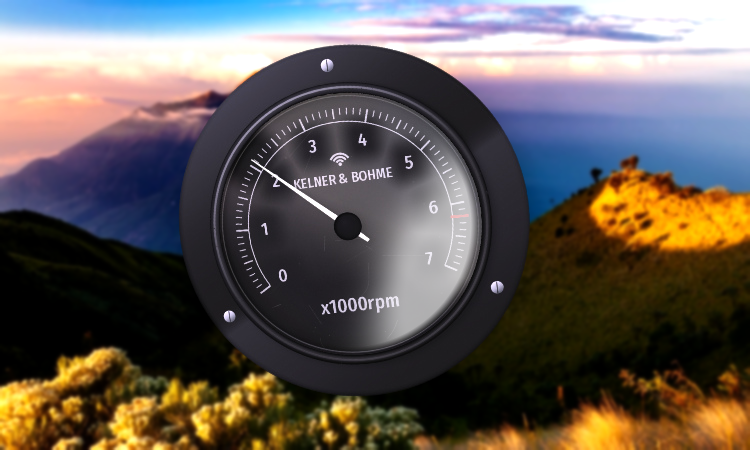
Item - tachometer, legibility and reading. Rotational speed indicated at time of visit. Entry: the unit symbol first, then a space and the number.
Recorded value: rpm 2100
